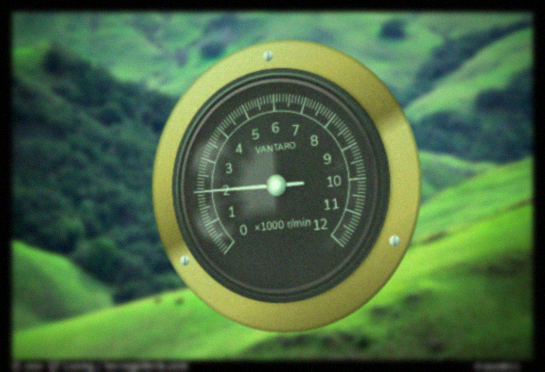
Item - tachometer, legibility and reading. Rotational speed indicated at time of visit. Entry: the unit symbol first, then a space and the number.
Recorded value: rpm 2000
